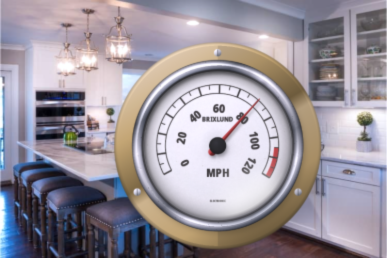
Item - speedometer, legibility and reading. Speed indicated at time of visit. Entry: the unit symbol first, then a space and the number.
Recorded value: mph 80
